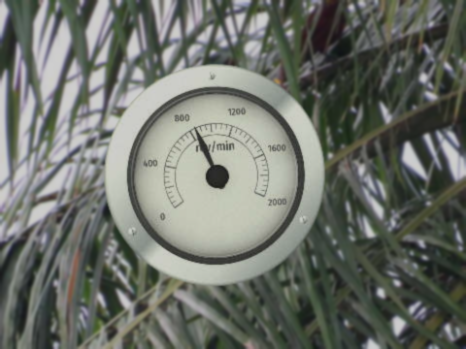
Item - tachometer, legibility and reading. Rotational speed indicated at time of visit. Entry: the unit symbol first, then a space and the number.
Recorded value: rpm 850
